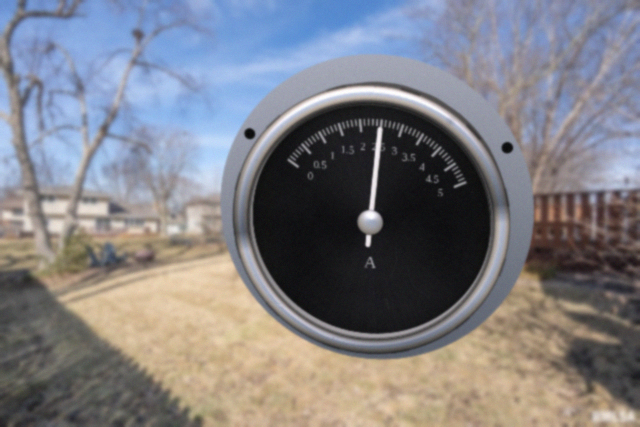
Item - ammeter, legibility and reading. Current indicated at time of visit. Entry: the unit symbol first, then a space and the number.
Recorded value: A 2.5
